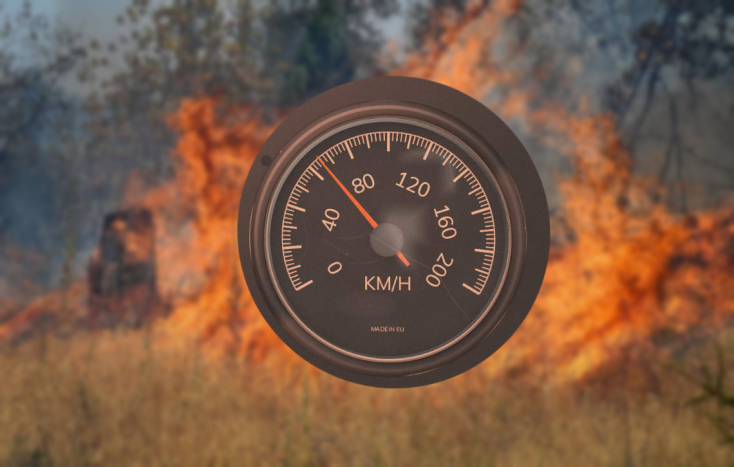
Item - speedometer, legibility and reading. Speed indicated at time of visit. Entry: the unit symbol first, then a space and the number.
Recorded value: km/h 66
